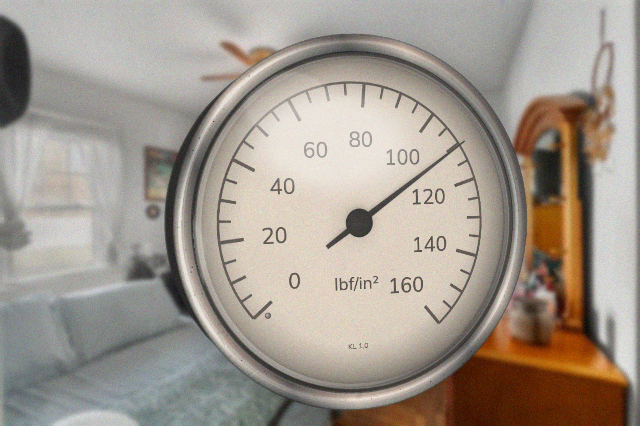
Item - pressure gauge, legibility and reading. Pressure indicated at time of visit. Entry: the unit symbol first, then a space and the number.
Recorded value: psi 110
